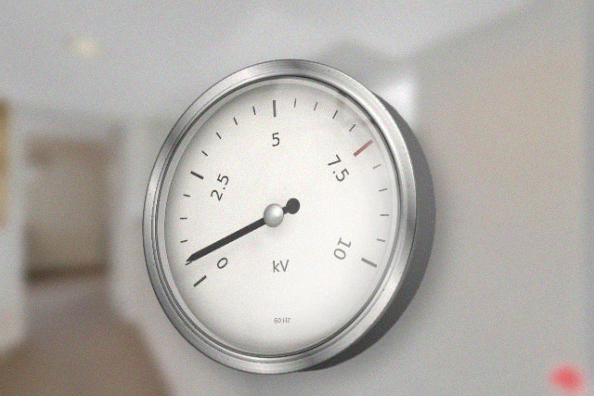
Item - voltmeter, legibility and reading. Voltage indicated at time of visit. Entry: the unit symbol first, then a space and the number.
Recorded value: kV 0.5
